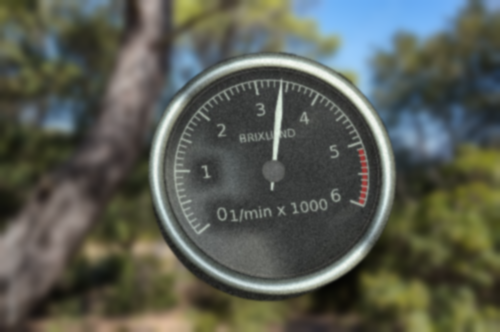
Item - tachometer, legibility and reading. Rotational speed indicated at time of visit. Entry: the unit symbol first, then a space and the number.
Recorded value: rpm 3400
